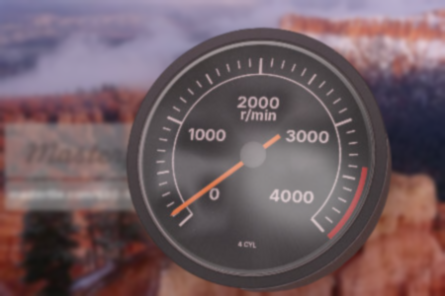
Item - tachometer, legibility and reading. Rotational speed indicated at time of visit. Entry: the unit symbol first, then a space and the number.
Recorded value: rpm 100
